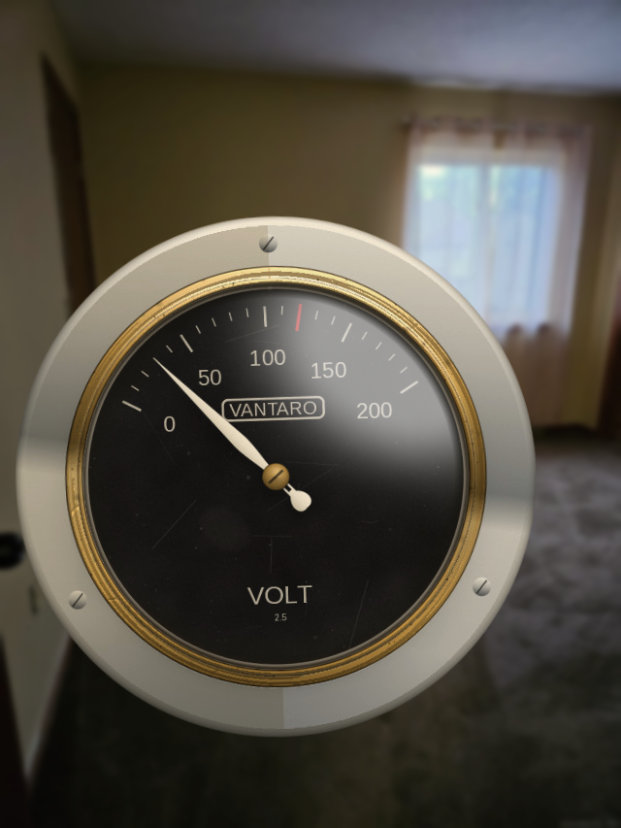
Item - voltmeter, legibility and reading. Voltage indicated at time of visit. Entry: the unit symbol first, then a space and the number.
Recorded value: V 30
